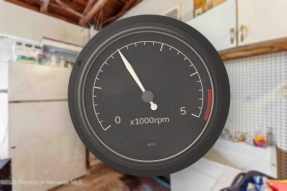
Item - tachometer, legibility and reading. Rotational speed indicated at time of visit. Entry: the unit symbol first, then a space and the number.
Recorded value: rpm 2000
